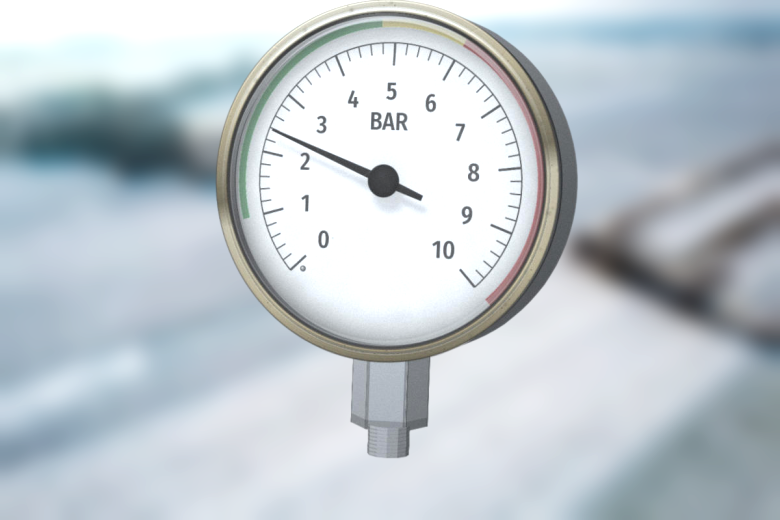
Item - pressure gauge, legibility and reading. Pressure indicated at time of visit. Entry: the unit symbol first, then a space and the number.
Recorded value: bar 2.4
